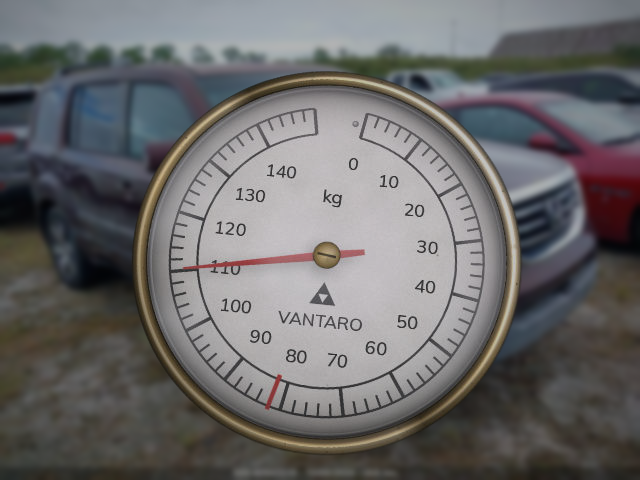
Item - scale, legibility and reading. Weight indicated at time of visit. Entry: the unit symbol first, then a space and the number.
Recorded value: kg 110
